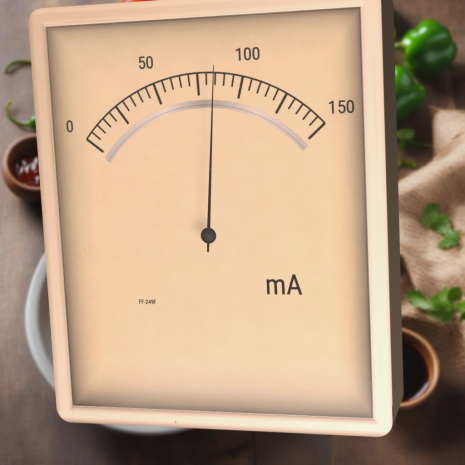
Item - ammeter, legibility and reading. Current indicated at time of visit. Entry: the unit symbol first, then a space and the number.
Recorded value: mA 85
